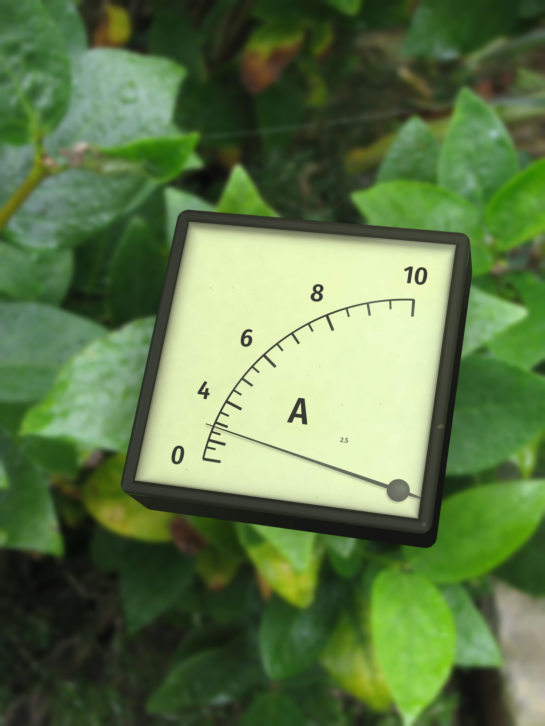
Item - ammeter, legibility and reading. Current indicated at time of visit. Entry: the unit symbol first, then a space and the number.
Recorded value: A 2.75
